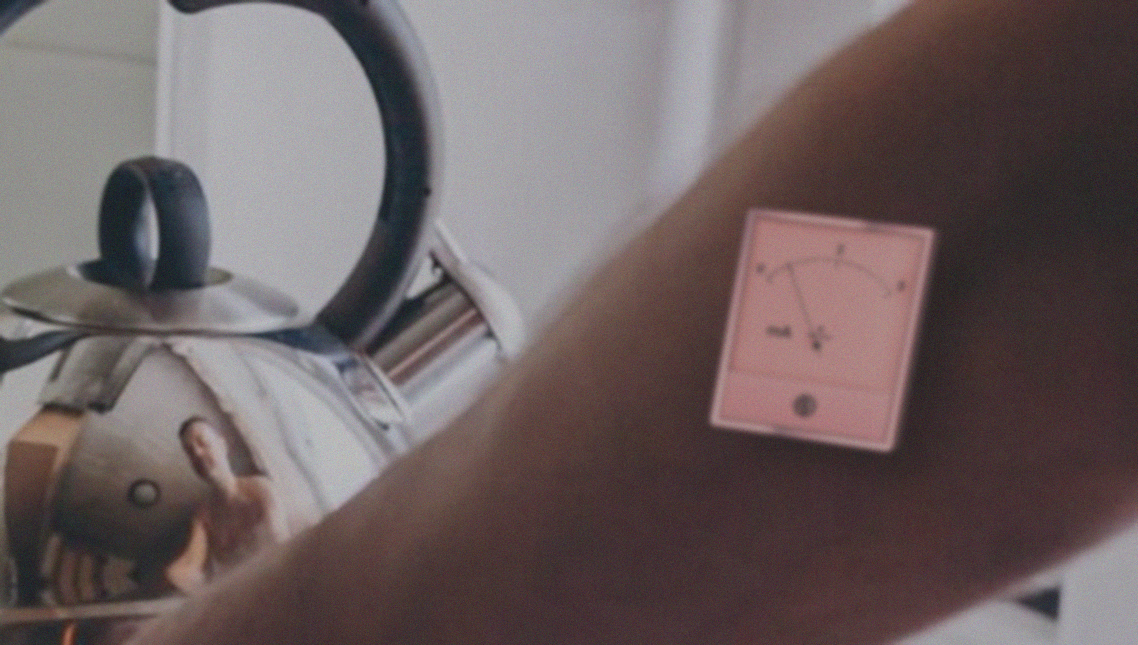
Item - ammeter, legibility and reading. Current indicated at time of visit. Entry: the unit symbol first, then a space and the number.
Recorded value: mA 1
